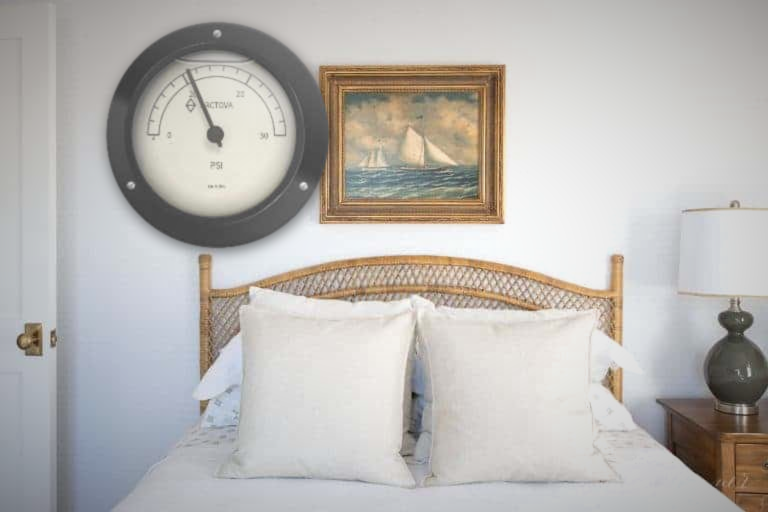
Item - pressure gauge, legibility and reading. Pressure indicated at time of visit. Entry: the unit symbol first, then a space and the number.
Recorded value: psi 11
